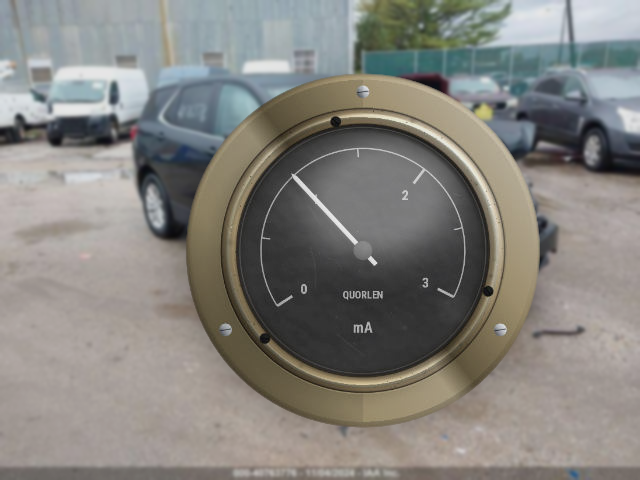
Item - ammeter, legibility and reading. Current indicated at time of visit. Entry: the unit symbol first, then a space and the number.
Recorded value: mA 1
